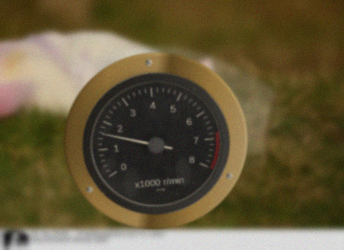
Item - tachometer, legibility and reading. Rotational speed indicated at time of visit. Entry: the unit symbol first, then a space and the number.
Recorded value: rpm 1600
